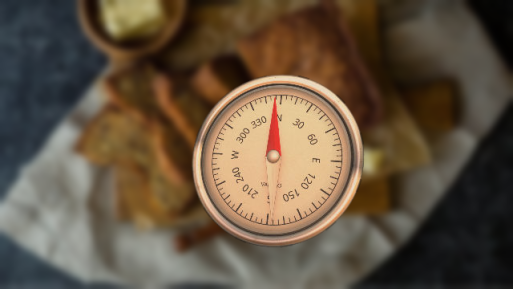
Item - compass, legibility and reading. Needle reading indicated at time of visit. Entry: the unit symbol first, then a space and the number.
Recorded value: ° 355
